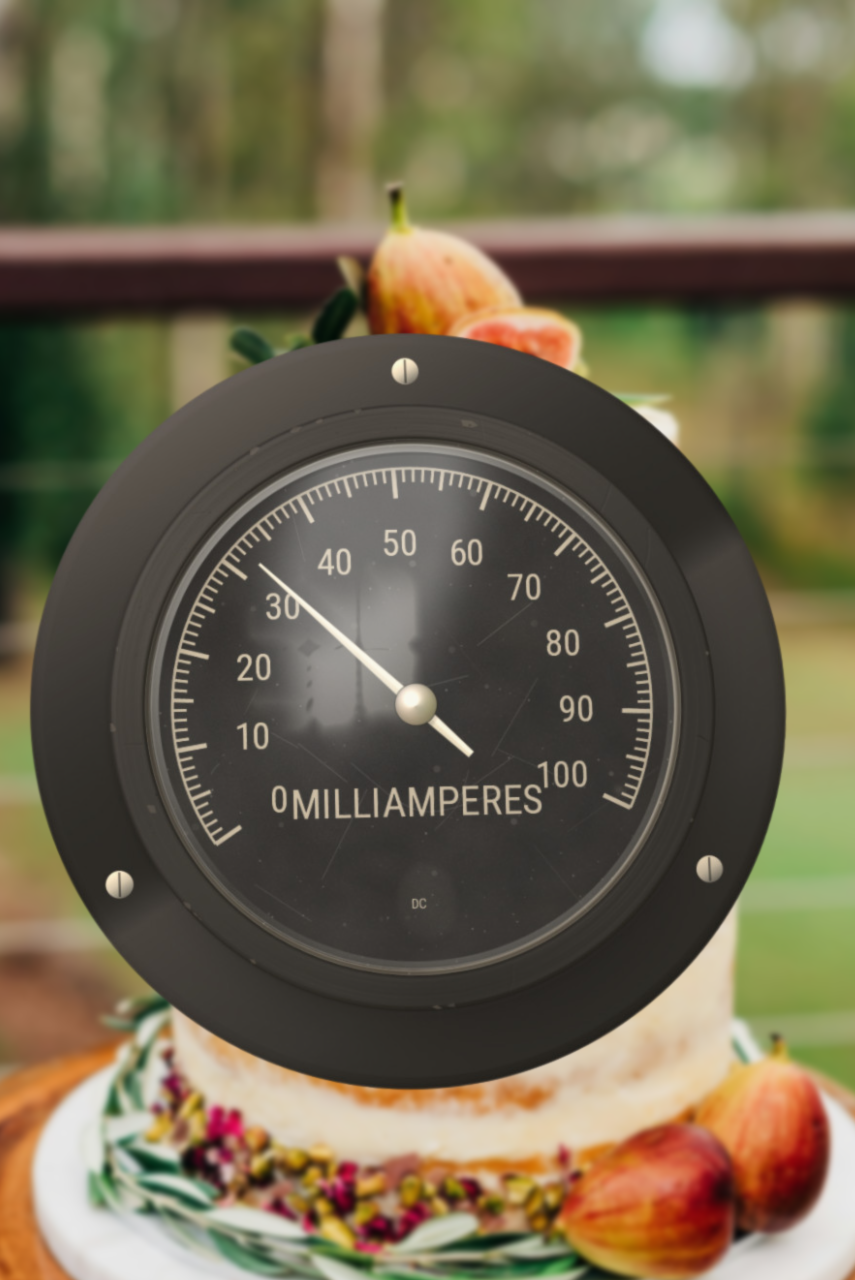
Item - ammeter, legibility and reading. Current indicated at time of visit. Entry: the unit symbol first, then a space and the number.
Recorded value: mA 32
